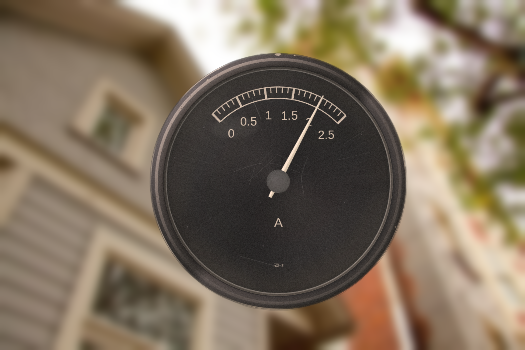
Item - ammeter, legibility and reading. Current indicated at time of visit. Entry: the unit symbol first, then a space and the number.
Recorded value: A 2
